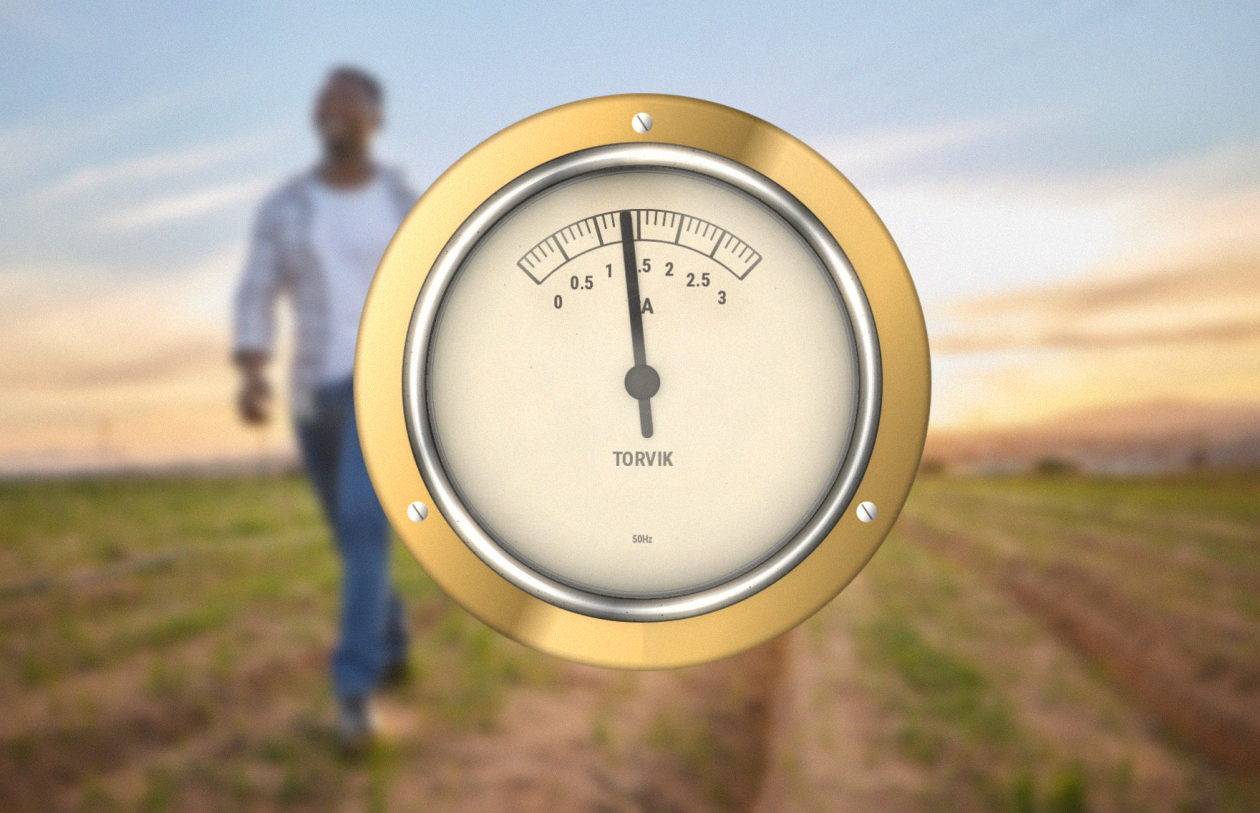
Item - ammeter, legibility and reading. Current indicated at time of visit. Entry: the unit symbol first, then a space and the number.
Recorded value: kA 1.35
